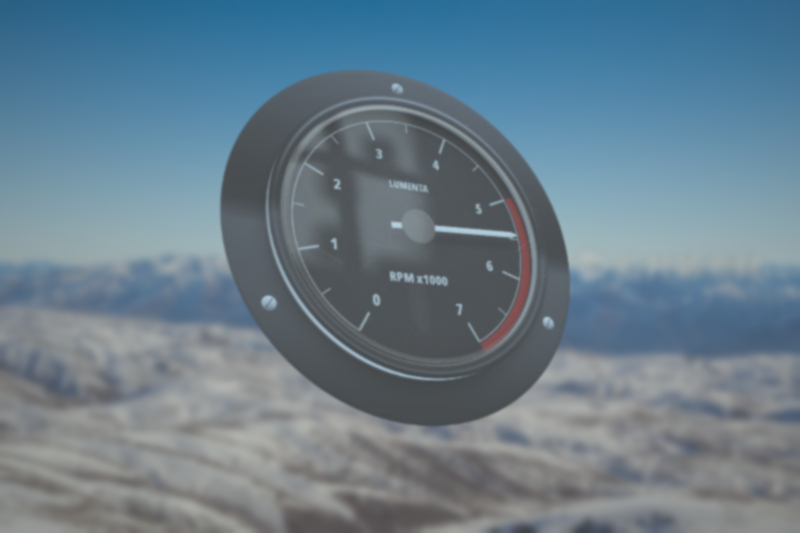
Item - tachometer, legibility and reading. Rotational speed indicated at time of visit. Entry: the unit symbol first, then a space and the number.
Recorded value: rpm 5500
